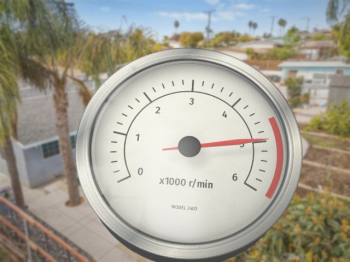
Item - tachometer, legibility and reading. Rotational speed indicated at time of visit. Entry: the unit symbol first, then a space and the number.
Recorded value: rpm 5000
